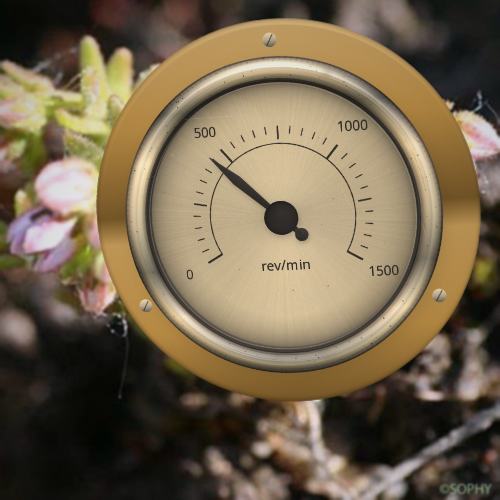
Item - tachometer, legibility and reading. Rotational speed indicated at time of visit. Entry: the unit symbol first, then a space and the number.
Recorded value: rpm 450
